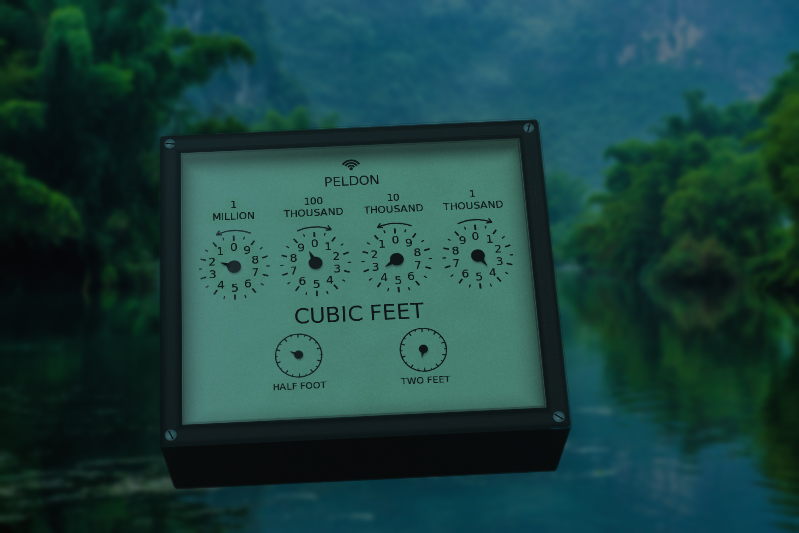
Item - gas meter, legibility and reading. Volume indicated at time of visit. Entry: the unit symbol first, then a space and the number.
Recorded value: ft³ 193400
